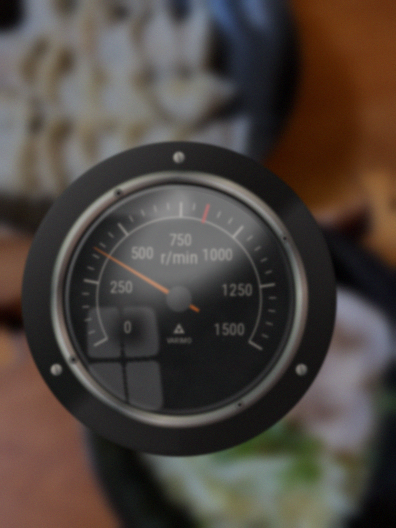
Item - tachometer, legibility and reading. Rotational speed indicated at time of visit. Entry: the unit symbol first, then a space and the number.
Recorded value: rpm 375
